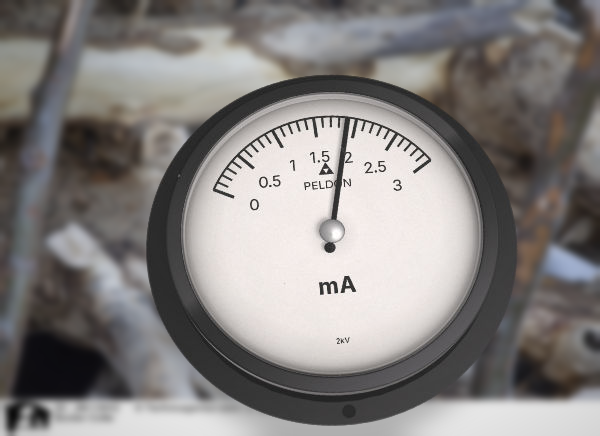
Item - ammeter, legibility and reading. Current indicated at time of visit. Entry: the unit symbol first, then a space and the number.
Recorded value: mA 1.9
